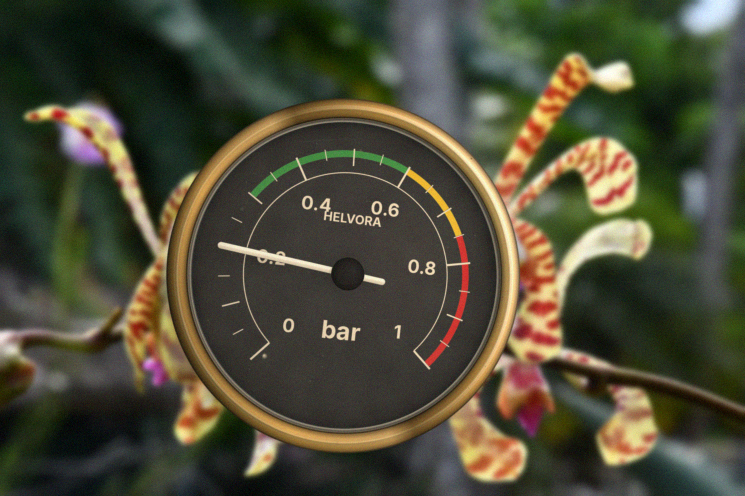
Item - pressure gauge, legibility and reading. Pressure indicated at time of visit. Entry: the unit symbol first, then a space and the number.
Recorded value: bar 0.2
